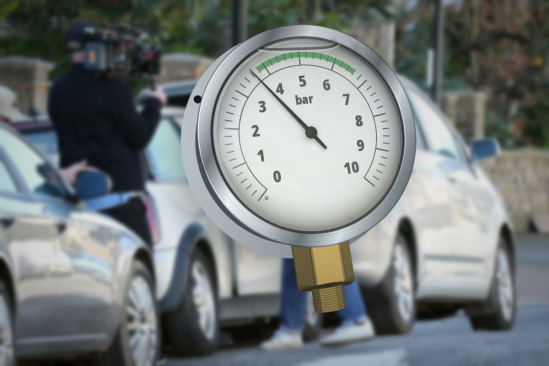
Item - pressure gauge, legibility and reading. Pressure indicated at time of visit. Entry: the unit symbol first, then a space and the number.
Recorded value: bar 3.6
